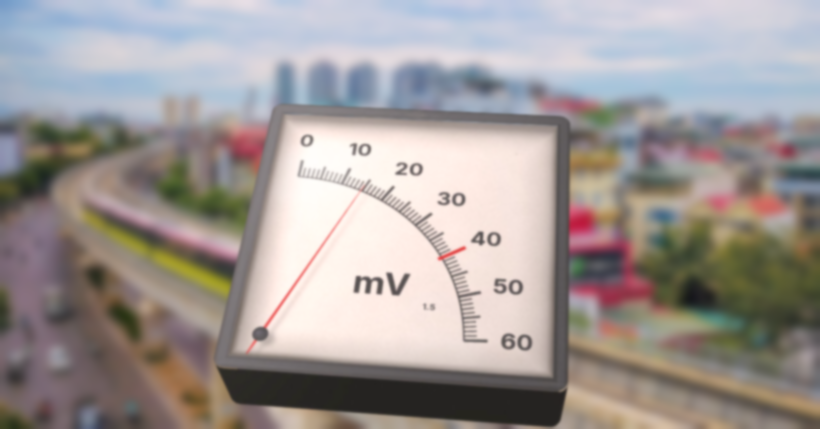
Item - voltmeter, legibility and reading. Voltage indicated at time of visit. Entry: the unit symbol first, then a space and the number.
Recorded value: mV 15
